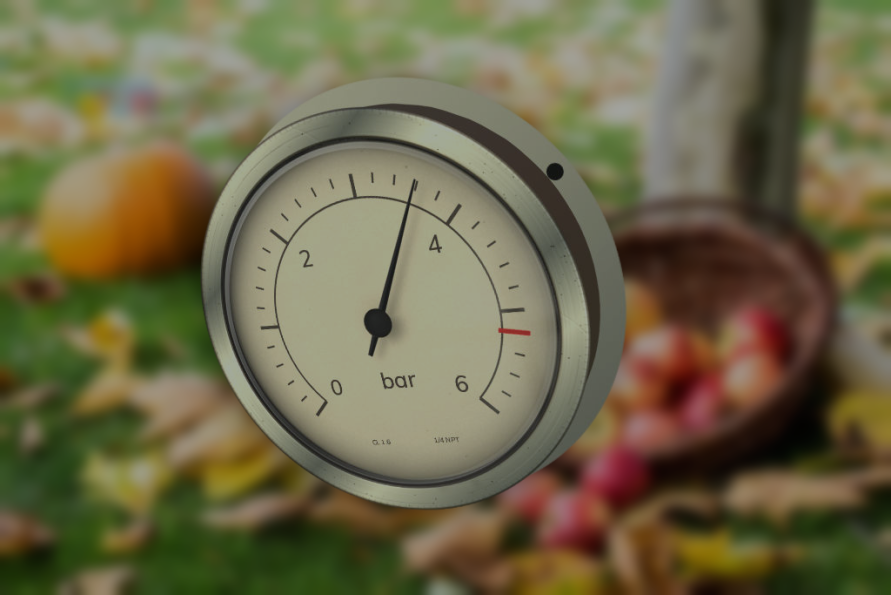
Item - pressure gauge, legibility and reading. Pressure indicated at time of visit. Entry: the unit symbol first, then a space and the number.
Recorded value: bar 3.6
